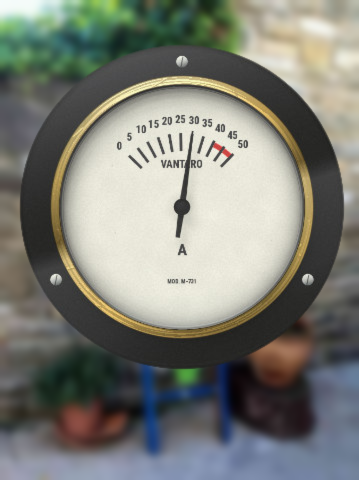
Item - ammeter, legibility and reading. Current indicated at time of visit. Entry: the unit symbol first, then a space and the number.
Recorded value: A 30
